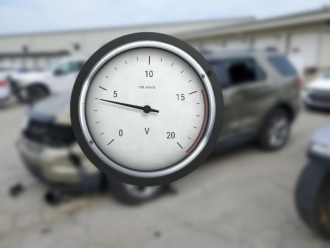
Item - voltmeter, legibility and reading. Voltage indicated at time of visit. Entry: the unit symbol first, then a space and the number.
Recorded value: V 4
